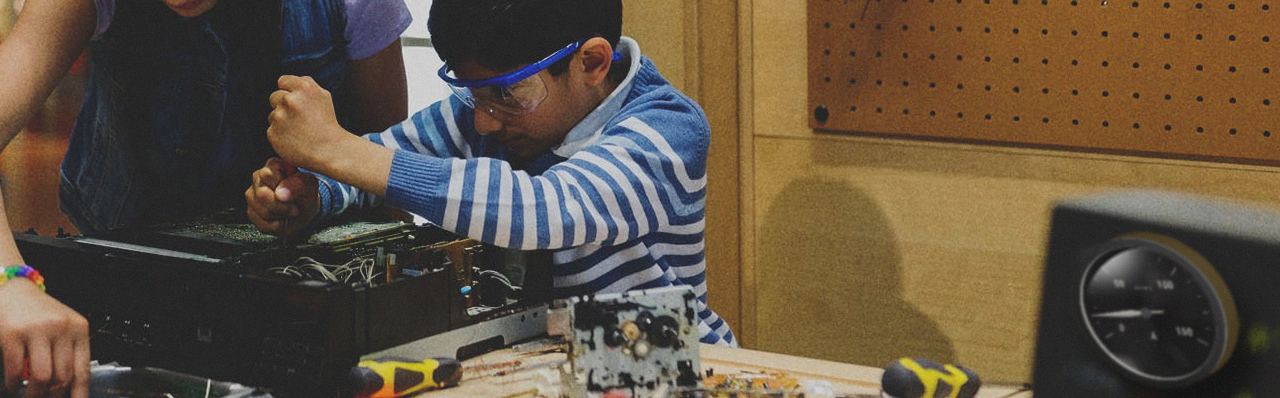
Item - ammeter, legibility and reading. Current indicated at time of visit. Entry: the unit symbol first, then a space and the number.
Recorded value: A 15
